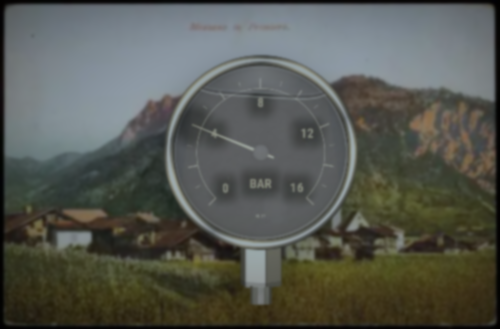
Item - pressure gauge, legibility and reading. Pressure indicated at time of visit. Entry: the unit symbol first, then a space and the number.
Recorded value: bar 4
